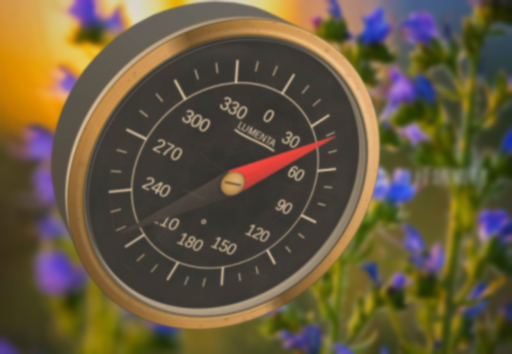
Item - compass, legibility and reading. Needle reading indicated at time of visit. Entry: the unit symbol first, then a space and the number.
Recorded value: ° 40
